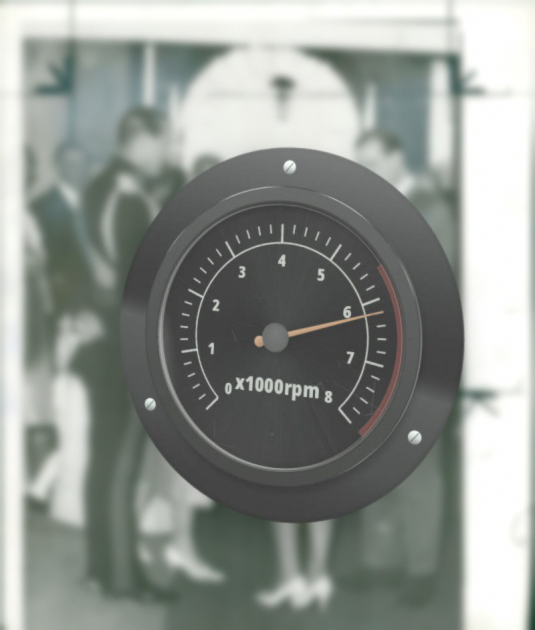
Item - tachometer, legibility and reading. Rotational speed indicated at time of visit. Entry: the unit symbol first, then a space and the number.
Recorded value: rpm 6200
